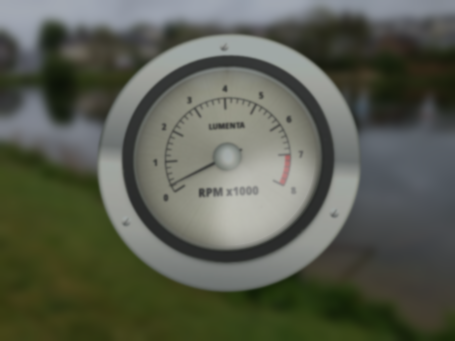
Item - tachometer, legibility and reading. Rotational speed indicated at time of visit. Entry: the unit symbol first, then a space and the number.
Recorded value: rpm 200
